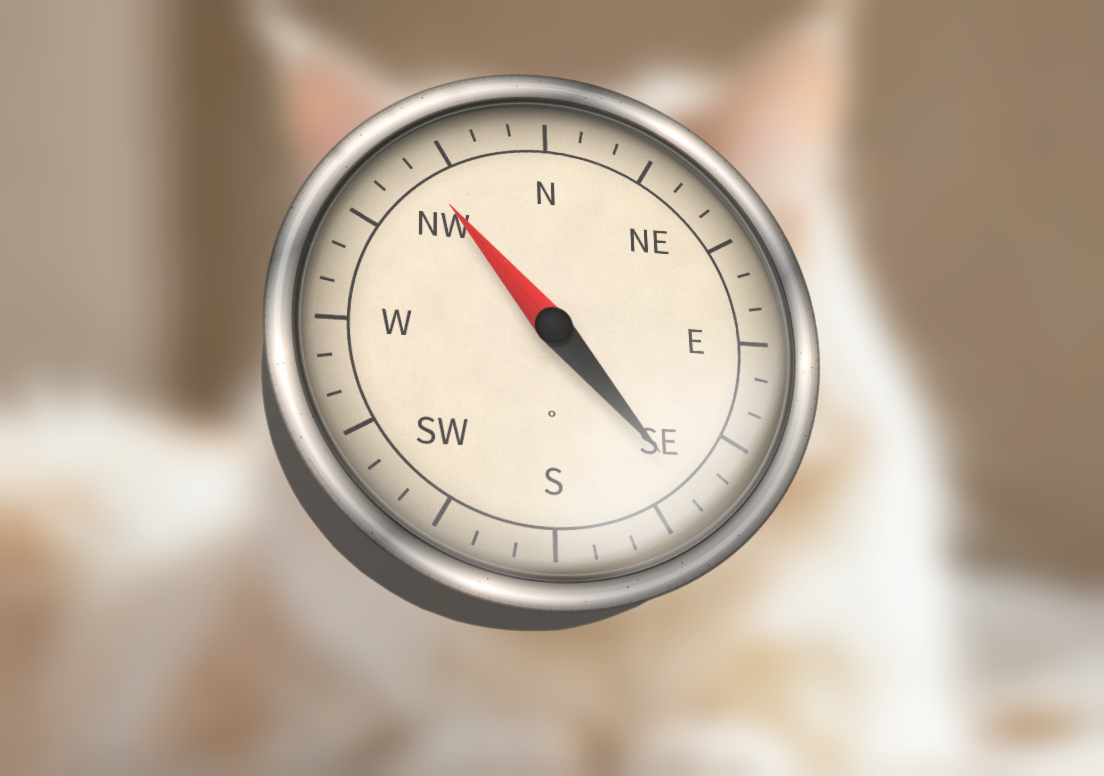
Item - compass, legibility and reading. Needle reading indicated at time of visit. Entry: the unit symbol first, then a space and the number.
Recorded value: ° 320
